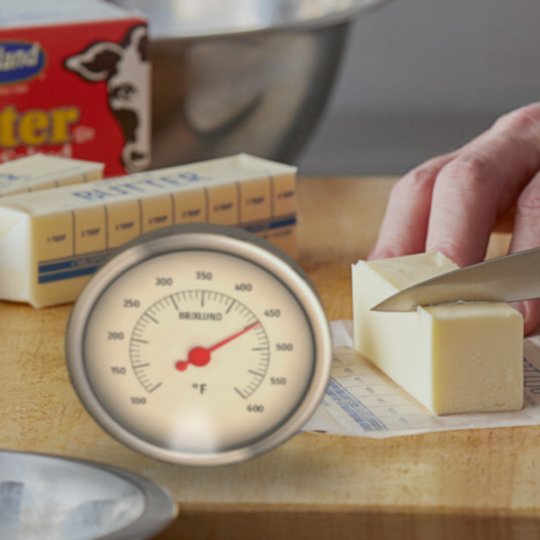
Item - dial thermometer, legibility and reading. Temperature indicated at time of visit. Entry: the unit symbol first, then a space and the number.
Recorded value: °F 450
